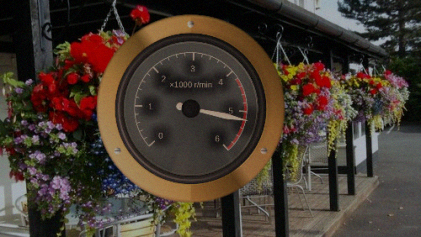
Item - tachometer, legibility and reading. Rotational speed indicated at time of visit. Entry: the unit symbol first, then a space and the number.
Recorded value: rpm 5200
